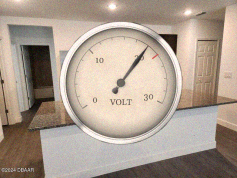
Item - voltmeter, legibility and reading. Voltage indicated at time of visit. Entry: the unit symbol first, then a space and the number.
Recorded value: V 20
